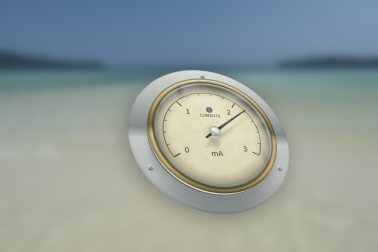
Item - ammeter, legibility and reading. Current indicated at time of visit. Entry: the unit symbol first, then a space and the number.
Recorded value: mA 2.2
